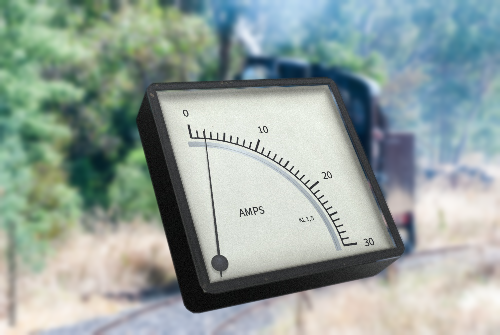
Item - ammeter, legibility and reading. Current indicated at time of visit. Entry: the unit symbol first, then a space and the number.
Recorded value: A 2
